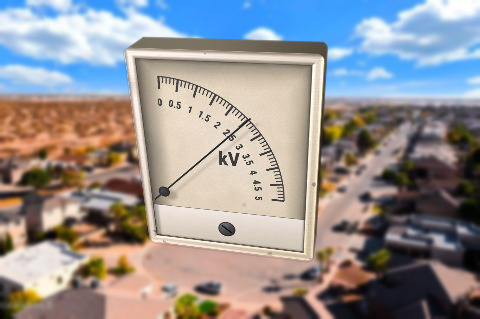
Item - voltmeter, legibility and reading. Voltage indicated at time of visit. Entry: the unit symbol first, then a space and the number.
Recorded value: kV 2.5
